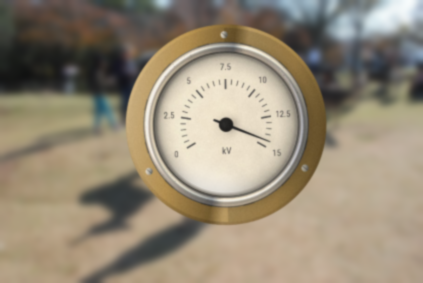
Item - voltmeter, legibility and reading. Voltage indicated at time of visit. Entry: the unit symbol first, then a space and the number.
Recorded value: kV 14.5
